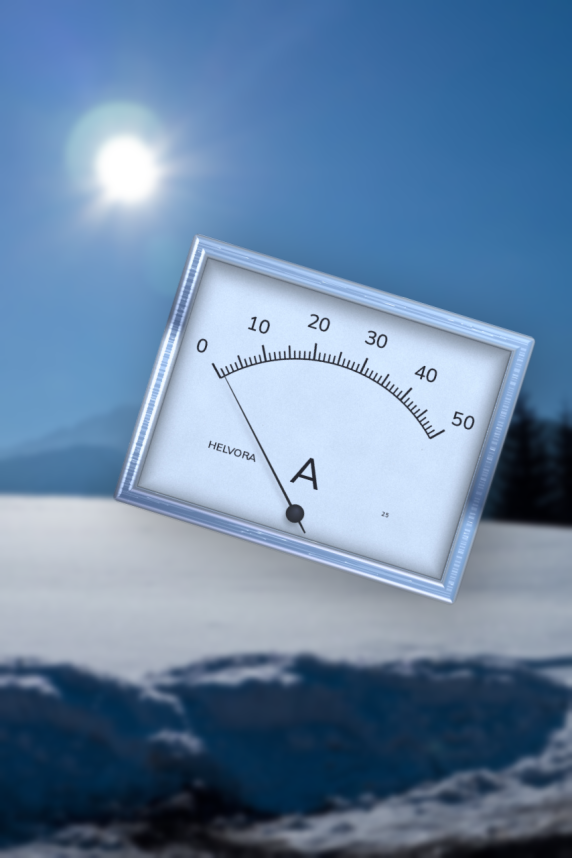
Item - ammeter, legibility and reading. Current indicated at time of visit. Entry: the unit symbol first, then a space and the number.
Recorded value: A 1
